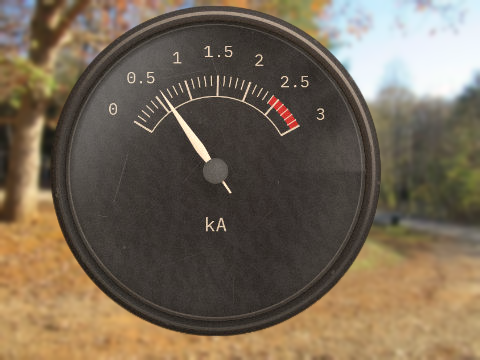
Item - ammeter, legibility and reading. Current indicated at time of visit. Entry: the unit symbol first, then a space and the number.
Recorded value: kA 0.6
